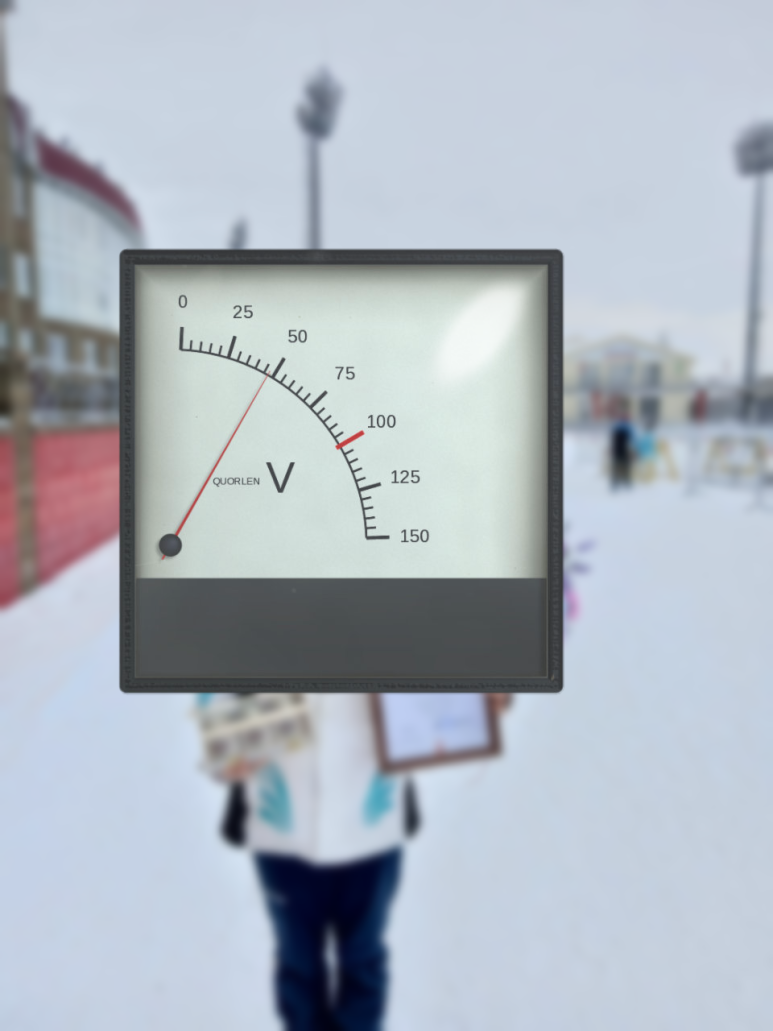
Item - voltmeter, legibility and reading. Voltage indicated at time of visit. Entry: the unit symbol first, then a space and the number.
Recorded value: V 47.5
